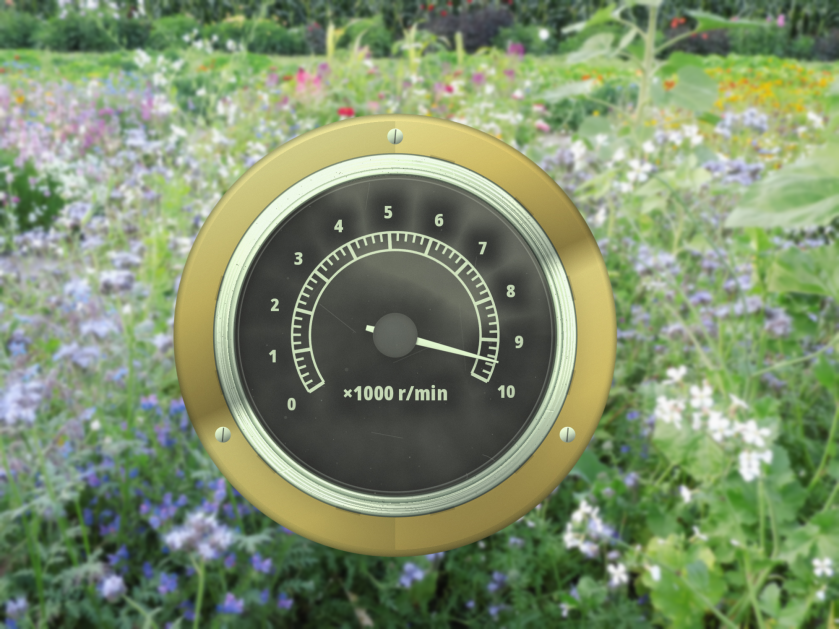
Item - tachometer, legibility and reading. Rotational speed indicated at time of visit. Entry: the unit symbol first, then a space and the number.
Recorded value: rpm 9500
